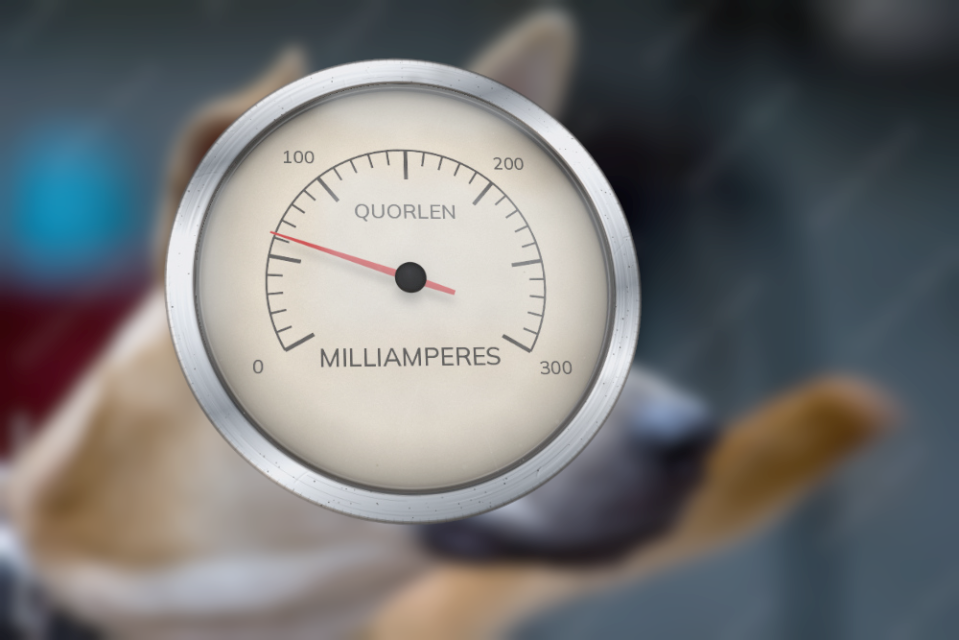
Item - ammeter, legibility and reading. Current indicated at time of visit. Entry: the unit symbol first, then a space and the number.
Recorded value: mA 60
